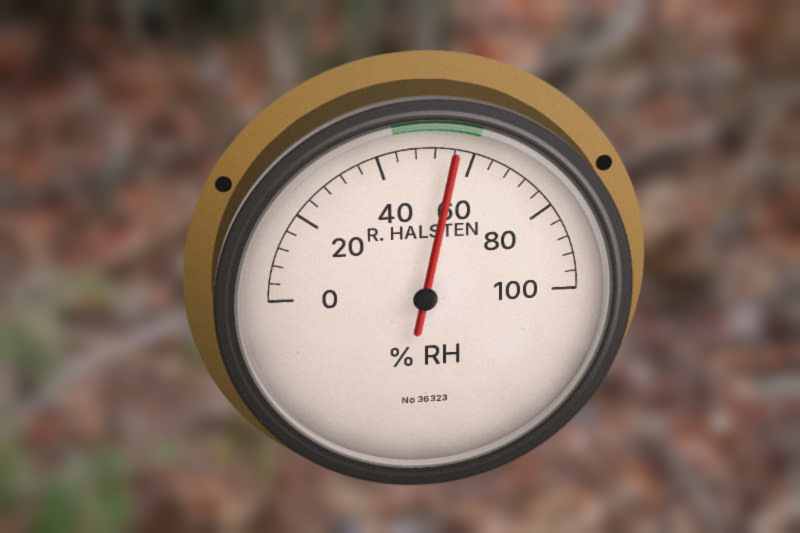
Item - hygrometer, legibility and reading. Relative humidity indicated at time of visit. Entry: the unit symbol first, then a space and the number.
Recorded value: % 56
